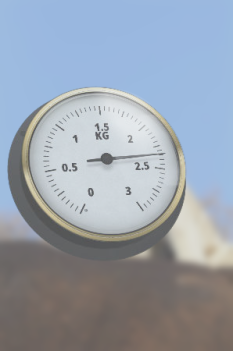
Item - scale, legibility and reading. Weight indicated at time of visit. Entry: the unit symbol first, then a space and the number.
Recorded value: kg 2.35
